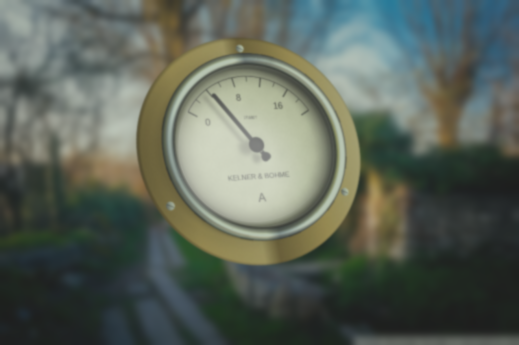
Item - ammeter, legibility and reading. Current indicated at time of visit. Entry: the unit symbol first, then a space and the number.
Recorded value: A 4
